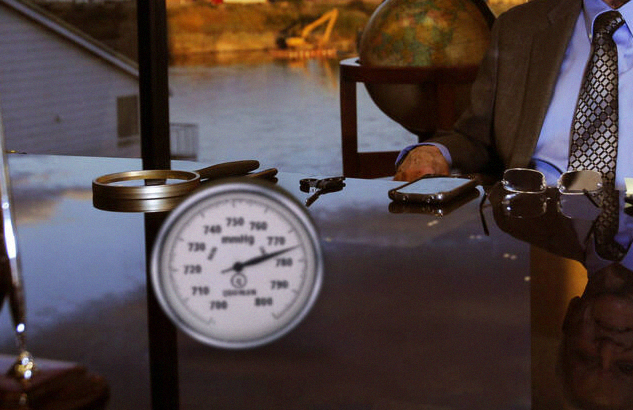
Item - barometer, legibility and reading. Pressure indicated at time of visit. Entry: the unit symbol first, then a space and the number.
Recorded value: mmHg 775
